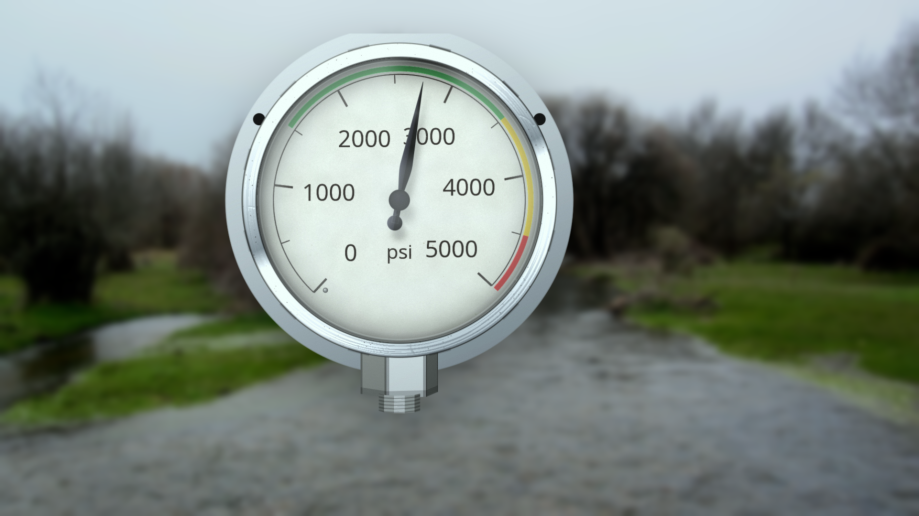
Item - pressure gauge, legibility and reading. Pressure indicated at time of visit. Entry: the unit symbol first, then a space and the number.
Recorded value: psi 2750
